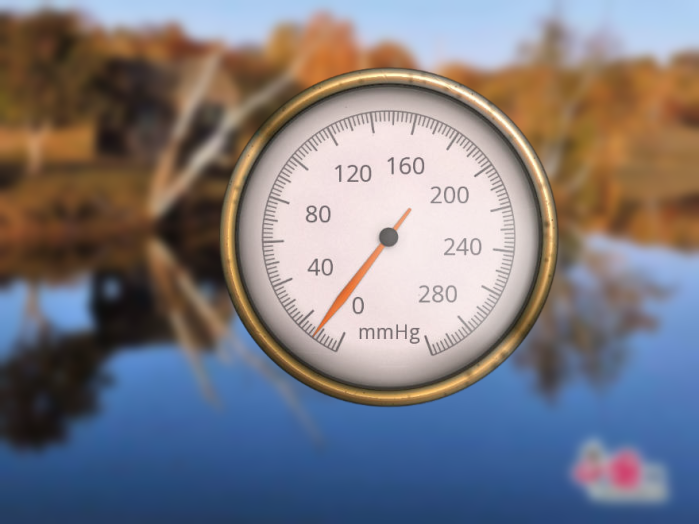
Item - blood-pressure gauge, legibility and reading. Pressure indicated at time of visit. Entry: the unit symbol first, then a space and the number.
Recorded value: mmHg 12
